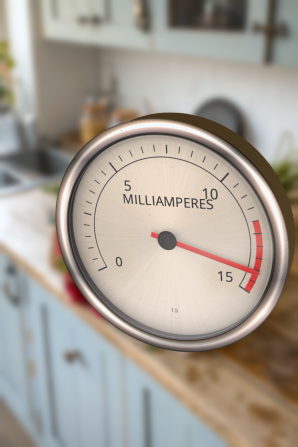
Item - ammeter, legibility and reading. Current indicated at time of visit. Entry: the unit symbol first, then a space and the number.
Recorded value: mA 14
